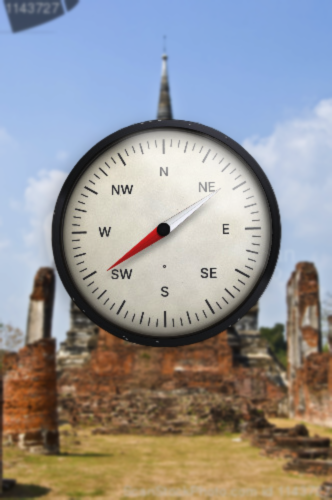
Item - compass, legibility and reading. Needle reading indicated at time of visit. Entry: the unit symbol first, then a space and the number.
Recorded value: ° 235
